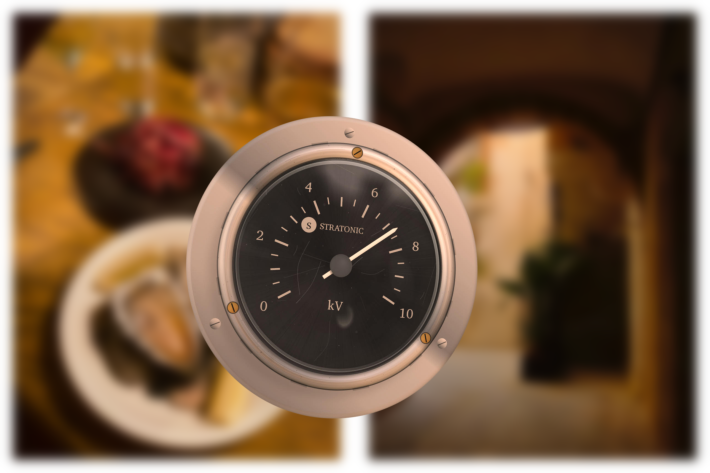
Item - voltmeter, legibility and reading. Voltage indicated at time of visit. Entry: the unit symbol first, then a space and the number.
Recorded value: kV 7.25
